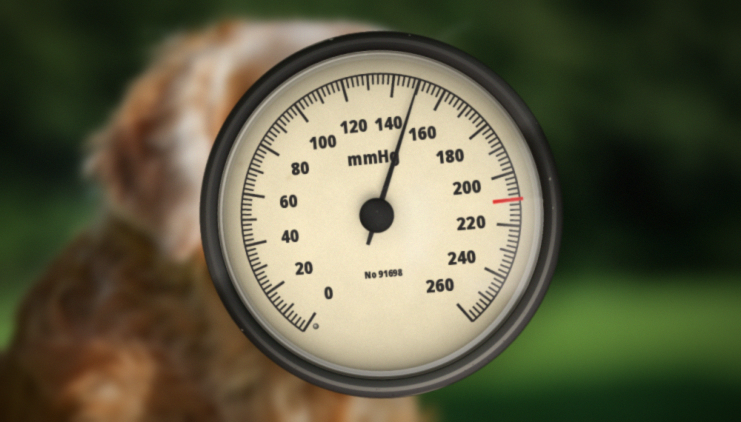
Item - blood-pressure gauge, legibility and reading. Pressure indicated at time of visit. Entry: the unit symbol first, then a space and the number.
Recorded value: mmHg 150
